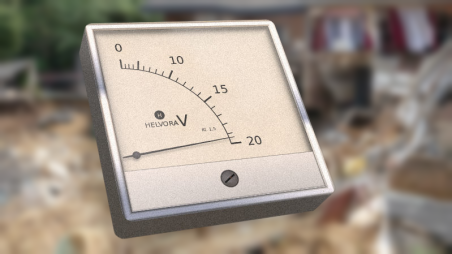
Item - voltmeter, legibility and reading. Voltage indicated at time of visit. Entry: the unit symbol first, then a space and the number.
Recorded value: V 19.5
